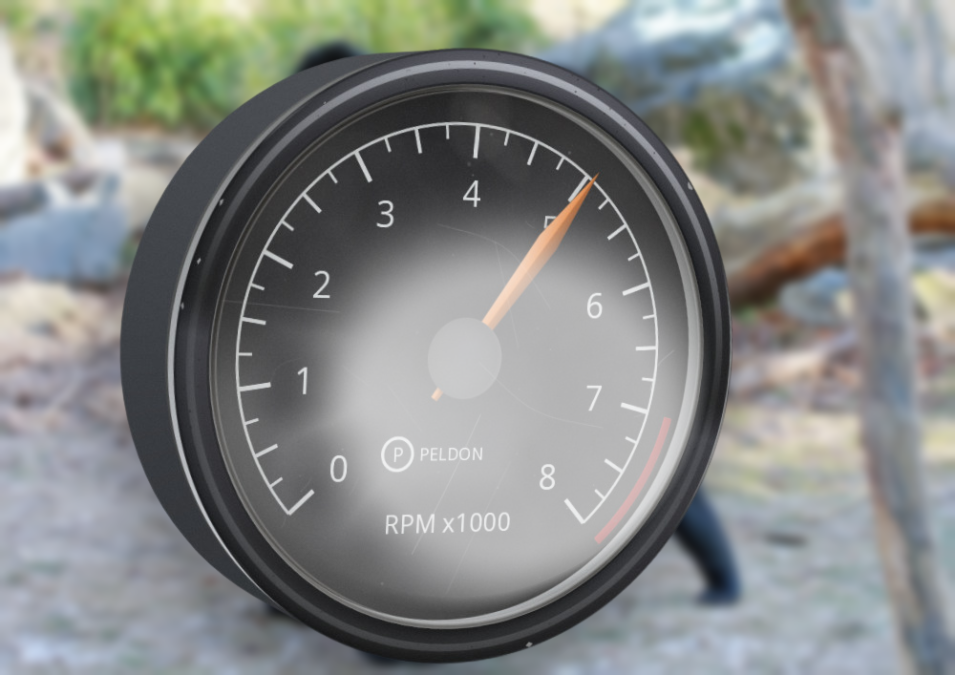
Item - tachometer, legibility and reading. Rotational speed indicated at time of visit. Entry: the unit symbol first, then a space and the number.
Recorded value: rpm 5000
